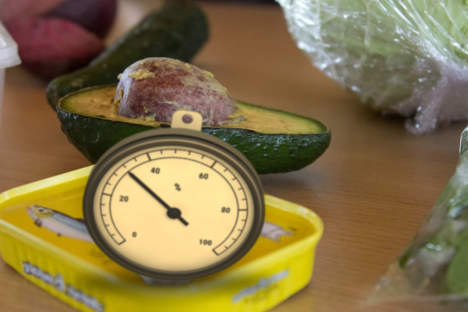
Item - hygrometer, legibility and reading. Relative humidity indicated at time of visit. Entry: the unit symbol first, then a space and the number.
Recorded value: % 32
